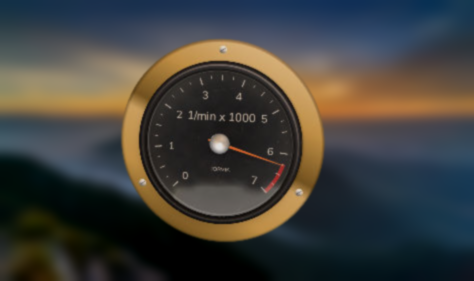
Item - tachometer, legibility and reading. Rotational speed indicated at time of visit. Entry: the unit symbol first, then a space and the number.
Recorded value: rpm 6250
